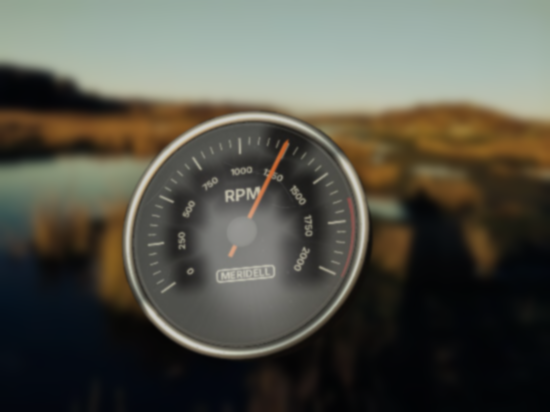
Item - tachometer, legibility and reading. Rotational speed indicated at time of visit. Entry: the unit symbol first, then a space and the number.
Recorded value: rpm 1250
